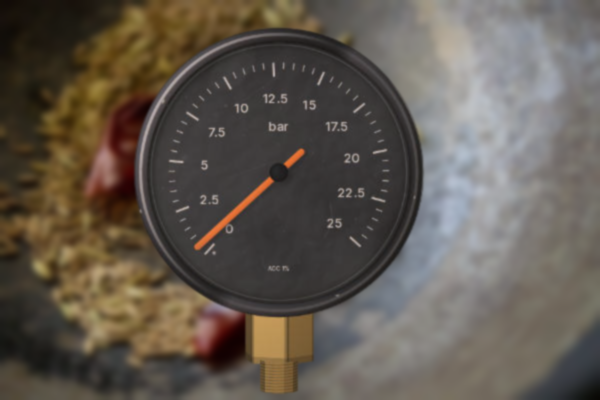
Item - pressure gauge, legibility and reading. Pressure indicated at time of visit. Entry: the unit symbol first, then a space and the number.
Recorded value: bar 0.5
